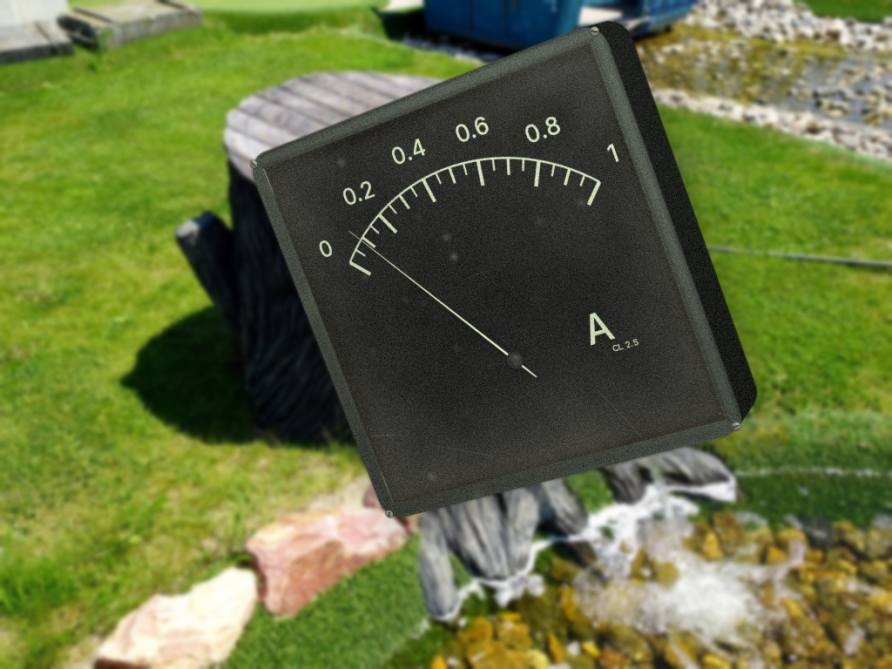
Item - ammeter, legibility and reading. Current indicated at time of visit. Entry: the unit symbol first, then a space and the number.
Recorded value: A 0.1
